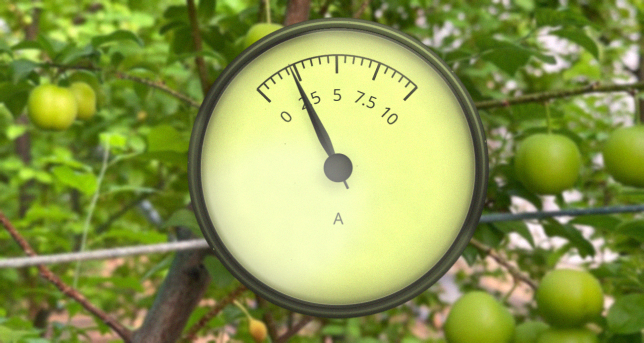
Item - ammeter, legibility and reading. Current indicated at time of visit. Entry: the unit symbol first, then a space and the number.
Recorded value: A 2.25
